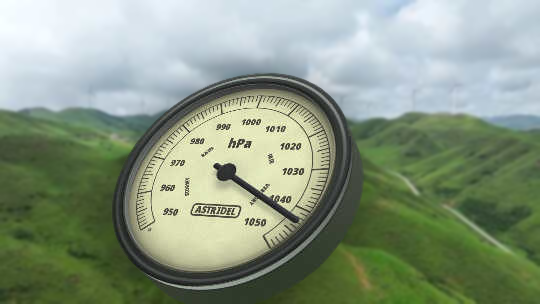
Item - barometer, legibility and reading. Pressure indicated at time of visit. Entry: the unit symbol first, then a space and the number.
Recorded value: hPa 1043
